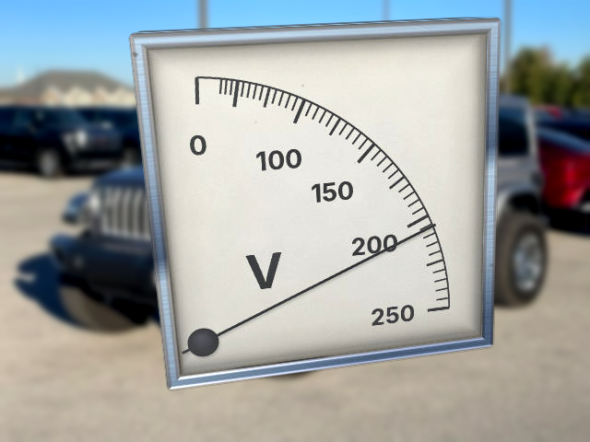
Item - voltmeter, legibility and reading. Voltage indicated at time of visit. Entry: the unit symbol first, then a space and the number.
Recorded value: V 205
